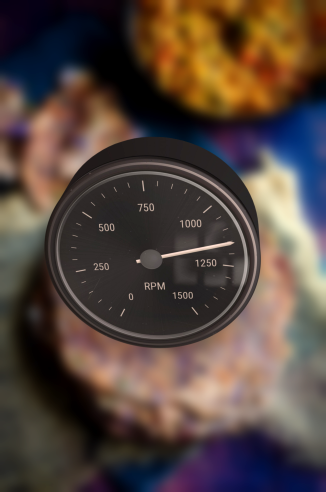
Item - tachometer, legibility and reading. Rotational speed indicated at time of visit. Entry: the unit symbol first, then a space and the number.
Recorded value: rpm 1150
